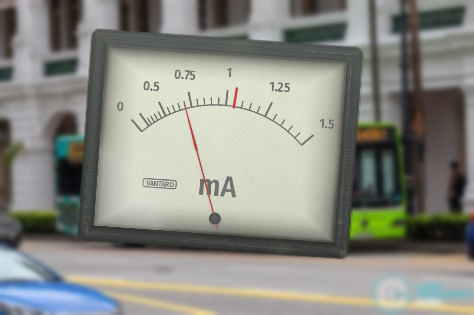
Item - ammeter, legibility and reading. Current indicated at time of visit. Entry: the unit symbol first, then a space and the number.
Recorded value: mA 0.7
